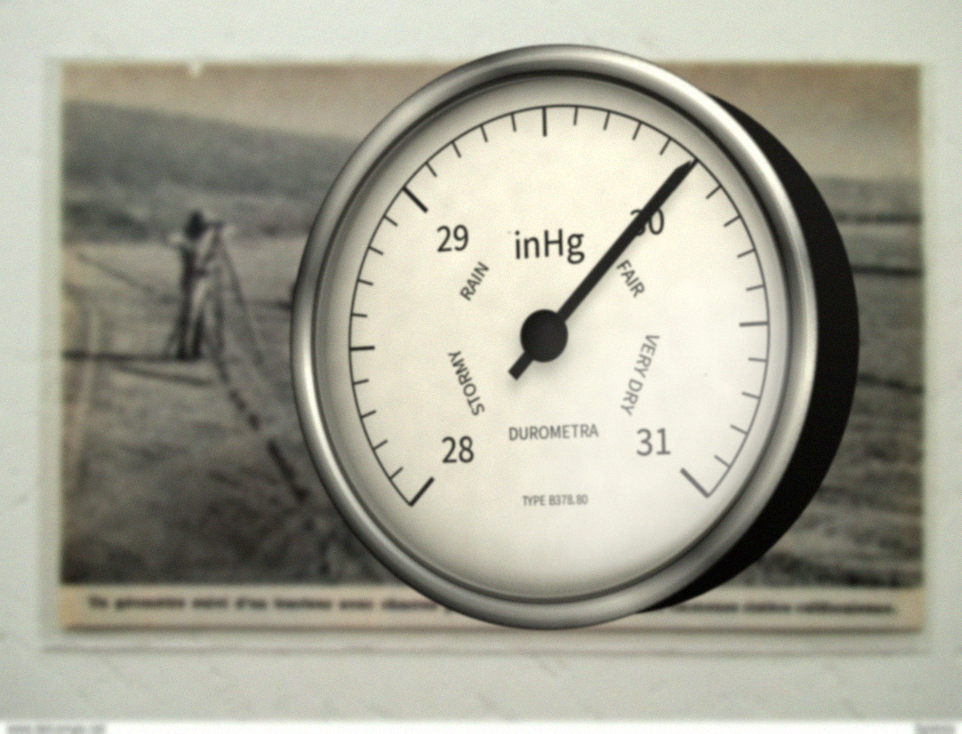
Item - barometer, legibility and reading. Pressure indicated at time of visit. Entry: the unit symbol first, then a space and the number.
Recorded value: inHg 30
